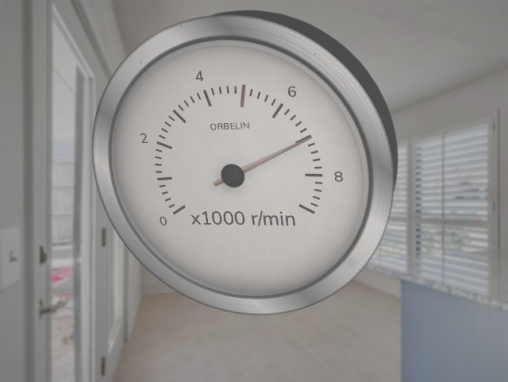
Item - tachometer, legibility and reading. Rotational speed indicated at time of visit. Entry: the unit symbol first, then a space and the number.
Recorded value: rpm 7000
